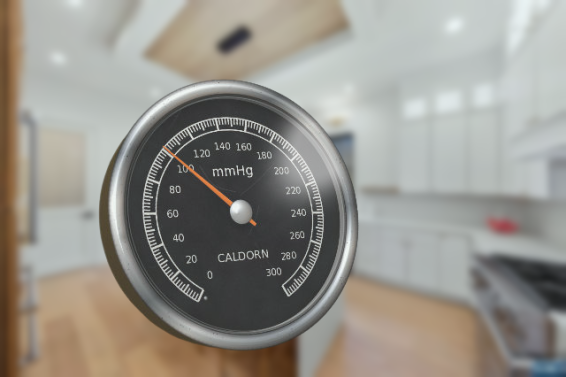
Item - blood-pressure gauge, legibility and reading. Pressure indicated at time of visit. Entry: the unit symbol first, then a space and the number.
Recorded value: mmHg 100
